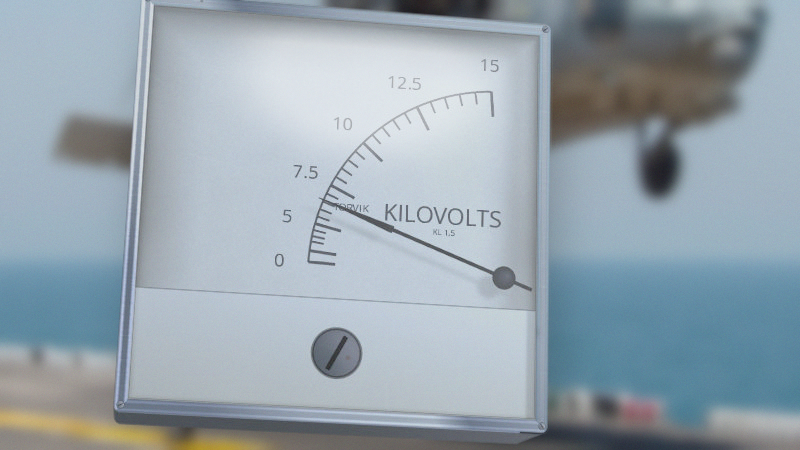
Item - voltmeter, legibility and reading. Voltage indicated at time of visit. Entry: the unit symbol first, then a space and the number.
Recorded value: kV 6.5
